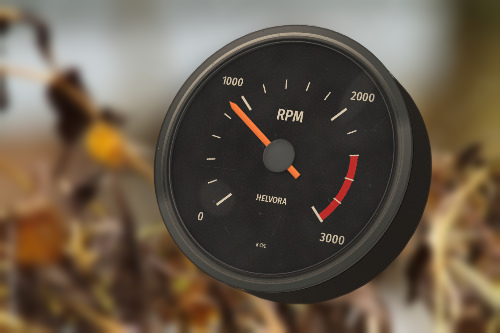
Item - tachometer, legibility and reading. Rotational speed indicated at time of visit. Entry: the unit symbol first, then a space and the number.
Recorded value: rpm 900
